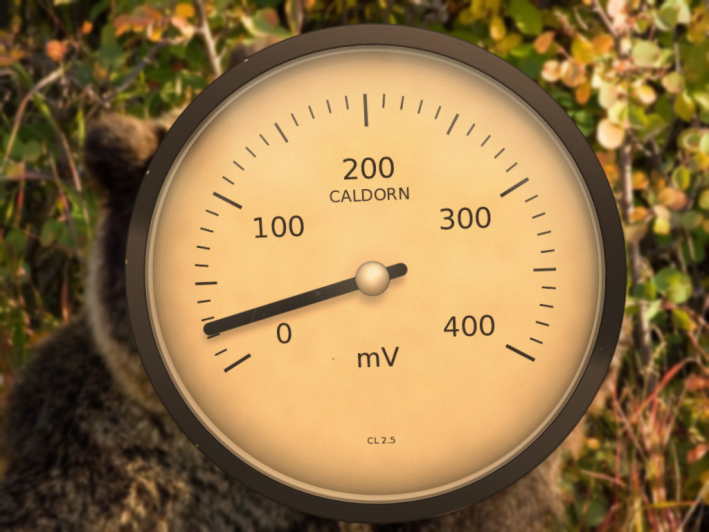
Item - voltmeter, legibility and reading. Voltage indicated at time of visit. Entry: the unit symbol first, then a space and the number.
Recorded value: mV 25
